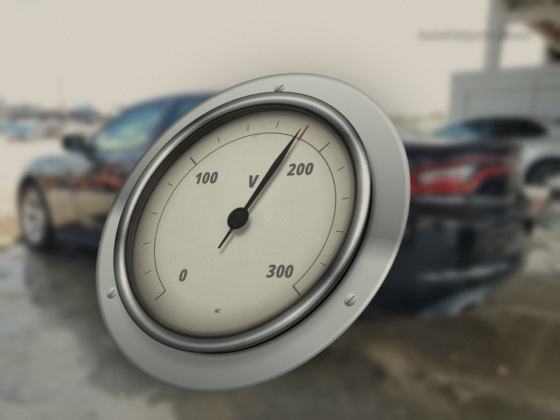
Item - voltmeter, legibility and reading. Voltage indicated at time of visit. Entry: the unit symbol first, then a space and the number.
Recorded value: V 180
